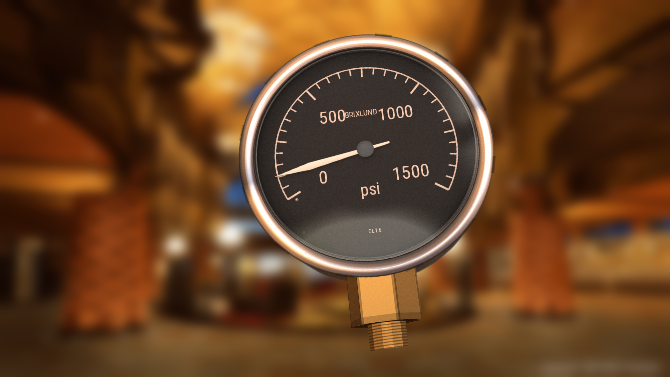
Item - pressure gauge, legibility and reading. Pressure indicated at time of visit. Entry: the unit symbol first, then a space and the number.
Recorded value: psi 100
